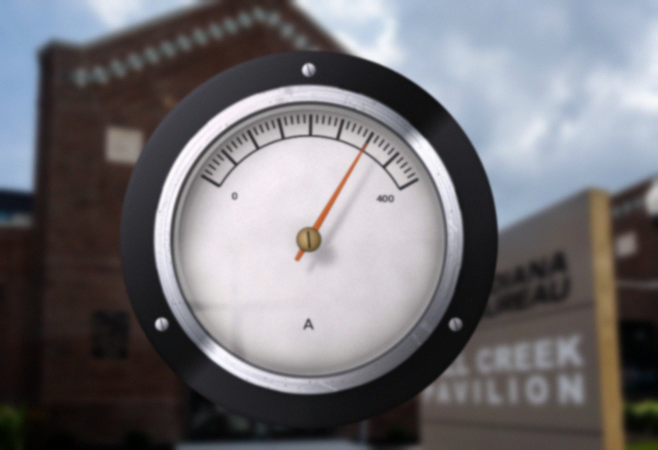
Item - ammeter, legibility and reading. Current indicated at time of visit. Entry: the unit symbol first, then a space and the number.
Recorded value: A 300
